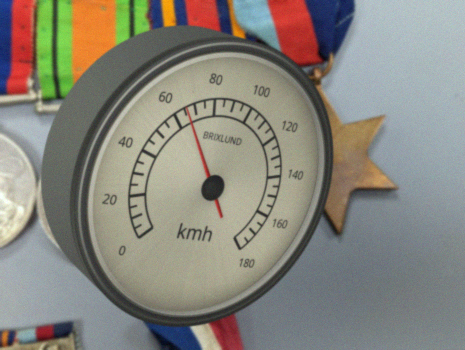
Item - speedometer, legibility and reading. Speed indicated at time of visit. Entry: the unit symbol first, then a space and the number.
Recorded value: km/h 65
